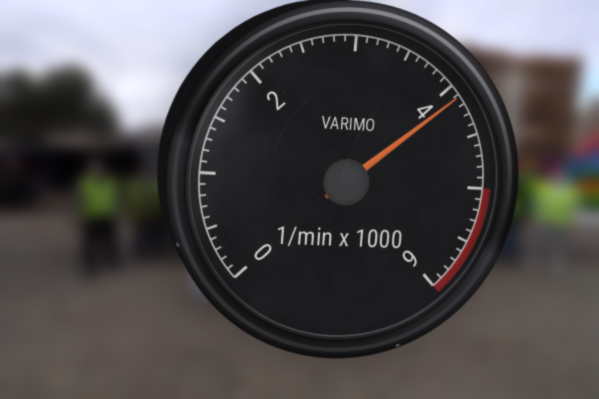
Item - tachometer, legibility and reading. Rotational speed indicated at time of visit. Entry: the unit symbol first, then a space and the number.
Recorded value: rpm 4100
